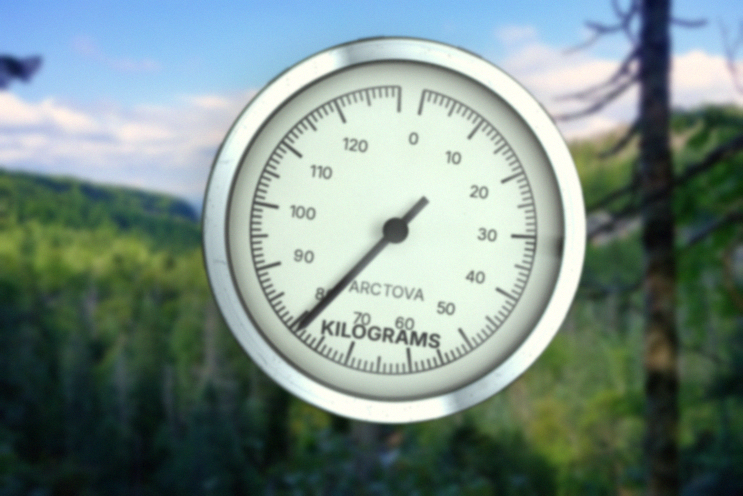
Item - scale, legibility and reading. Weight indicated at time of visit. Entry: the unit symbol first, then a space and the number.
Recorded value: kg 79
